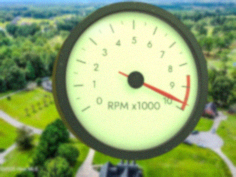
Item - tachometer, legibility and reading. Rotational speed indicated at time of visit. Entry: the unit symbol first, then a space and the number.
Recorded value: rpm 9750
